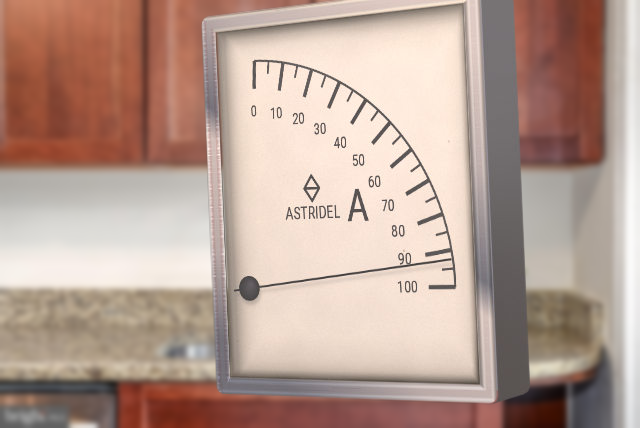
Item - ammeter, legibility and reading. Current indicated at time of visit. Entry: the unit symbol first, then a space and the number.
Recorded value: A 92.5
